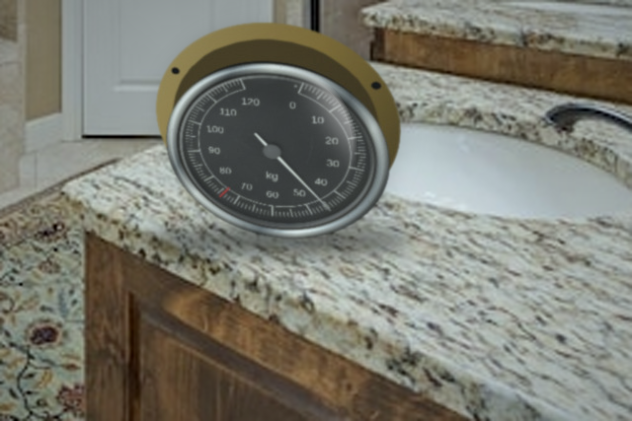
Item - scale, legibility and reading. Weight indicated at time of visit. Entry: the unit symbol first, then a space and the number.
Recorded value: kg 45
